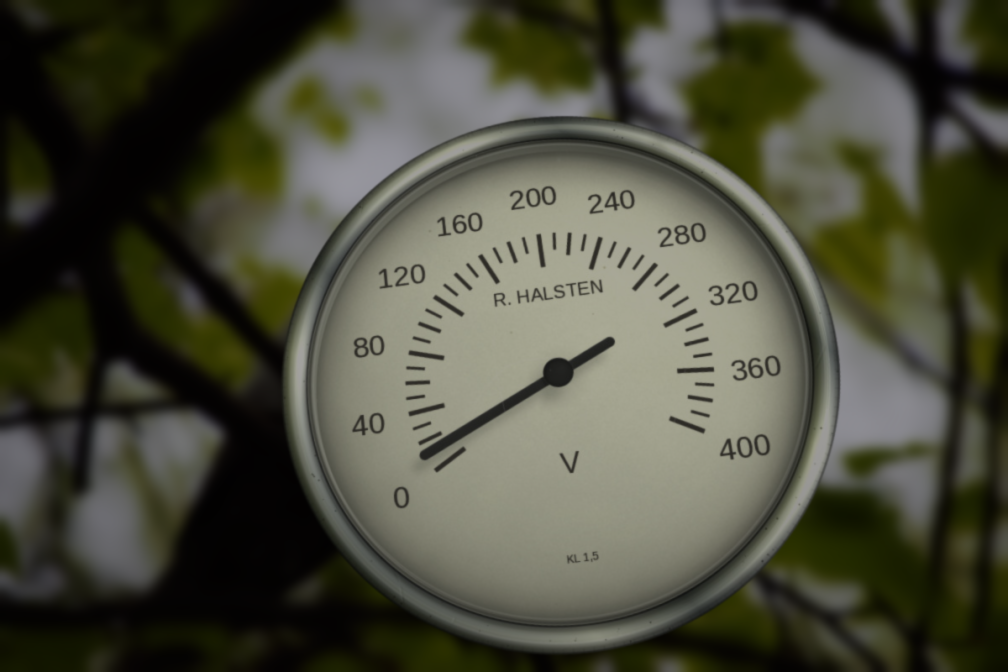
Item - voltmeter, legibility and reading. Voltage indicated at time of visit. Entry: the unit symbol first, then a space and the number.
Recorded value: V 10
